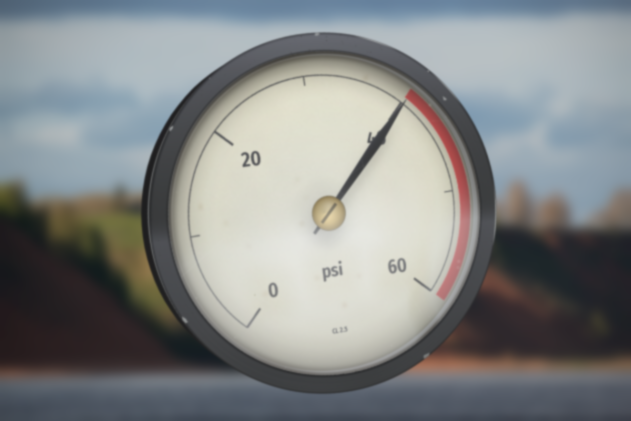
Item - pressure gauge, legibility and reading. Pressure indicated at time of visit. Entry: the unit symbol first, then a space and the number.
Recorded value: psi 40
